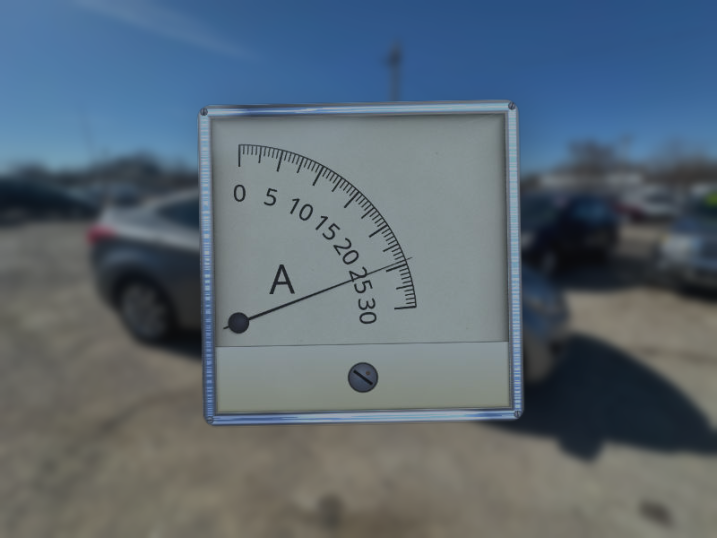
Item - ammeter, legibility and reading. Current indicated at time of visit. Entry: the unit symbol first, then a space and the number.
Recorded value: A 24.5
